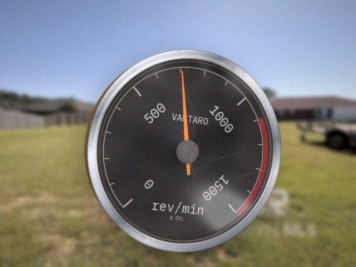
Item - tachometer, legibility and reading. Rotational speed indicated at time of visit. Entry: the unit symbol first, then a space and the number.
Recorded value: rpm 700
